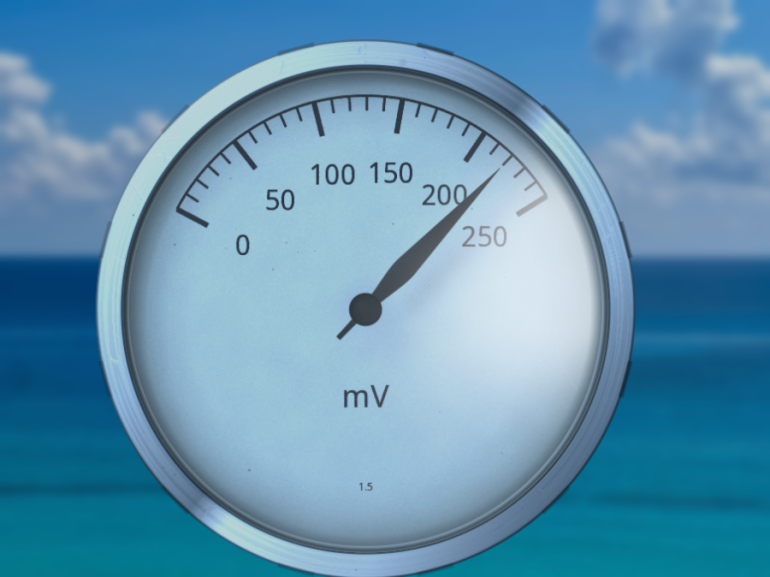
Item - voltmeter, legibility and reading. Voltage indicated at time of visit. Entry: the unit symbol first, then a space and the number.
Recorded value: mV 220
